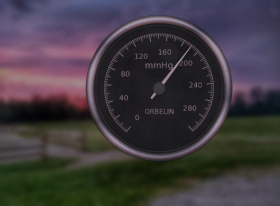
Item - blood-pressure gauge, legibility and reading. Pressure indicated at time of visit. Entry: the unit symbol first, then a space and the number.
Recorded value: mmHg 190
